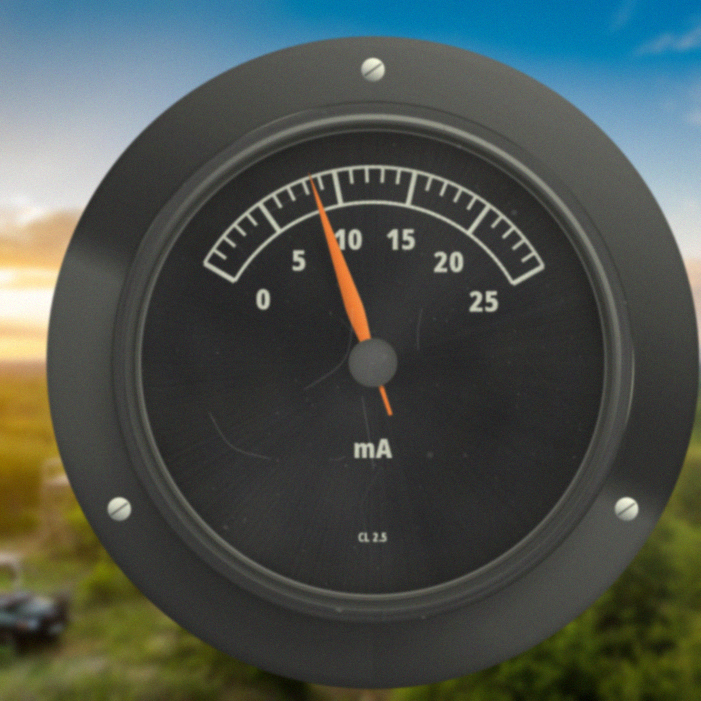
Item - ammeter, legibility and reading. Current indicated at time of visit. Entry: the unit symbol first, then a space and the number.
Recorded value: mA 8.5
